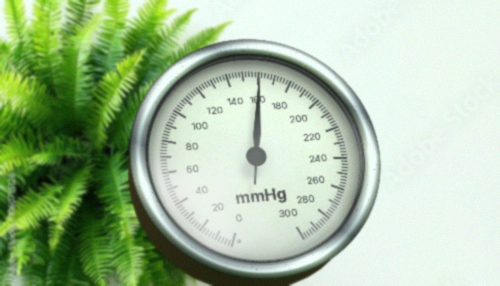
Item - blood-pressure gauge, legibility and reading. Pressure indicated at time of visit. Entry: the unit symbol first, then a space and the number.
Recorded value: mmHg 160
